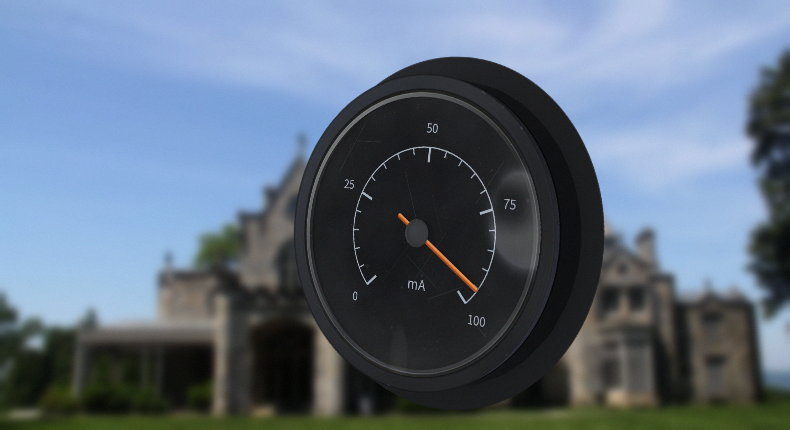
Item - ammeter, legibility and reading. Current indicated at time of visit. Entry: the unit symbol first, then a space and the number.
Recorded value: mA 95
